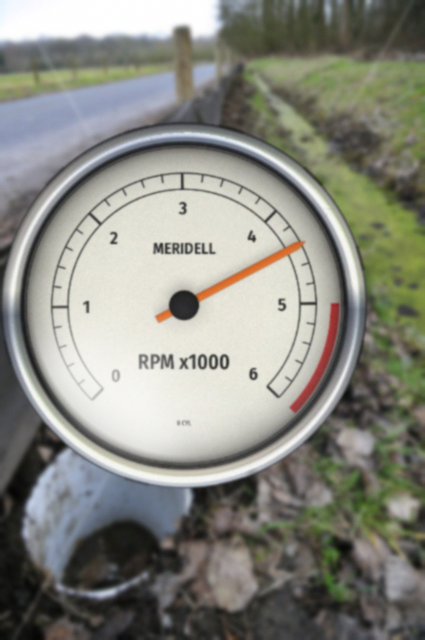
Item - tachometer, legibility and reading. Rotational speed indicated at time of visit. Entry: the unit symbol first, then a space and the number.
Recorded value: rpm 4400
